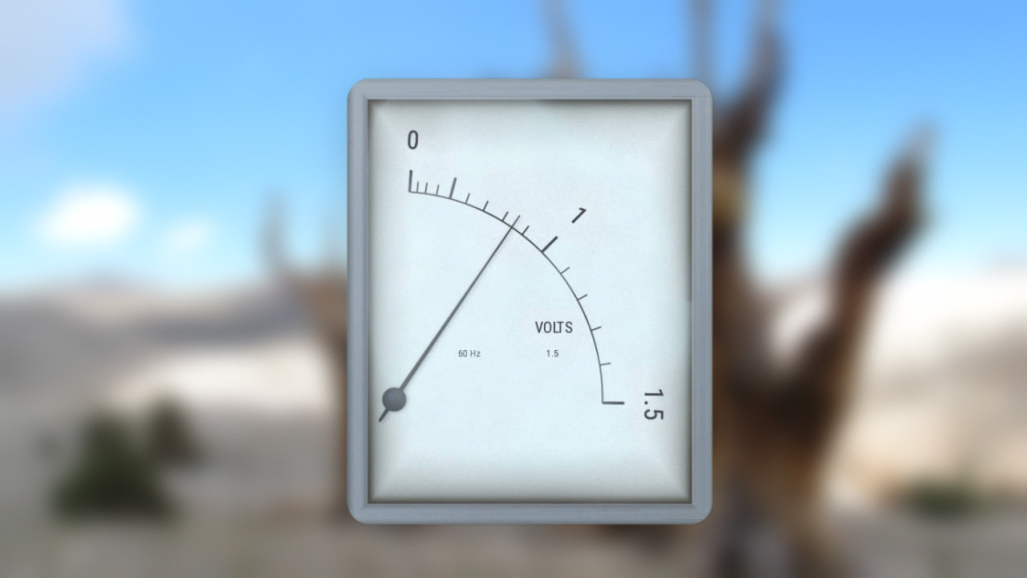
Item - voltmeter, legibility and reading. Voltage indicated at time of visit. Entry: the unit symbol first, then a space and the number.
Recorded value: V 0.85
